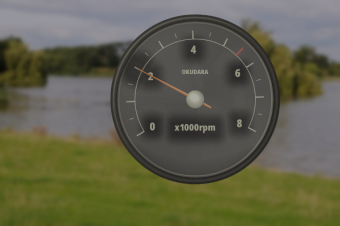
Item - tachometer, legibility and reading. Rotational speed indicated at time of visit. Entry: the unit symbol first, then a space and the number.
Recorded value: rpm 2000
